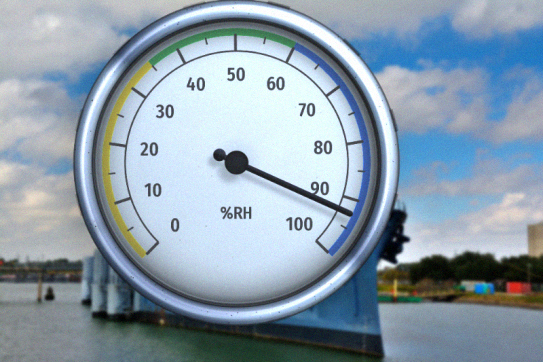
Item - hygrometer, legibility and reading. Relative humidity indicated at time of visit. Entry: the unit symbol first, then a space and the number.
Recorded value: % 92.5
